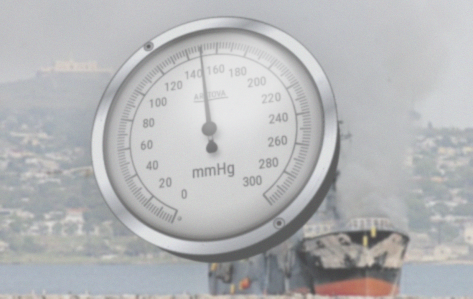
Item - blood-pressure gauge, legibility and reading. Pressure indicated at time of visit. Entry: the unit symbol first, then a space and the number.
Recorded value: mmHg 150
